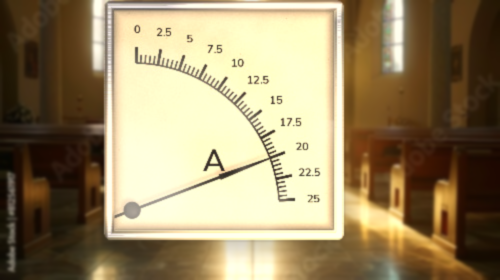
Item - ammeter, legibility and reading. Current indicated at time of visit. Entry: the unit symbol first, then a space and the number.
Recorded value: A 20
